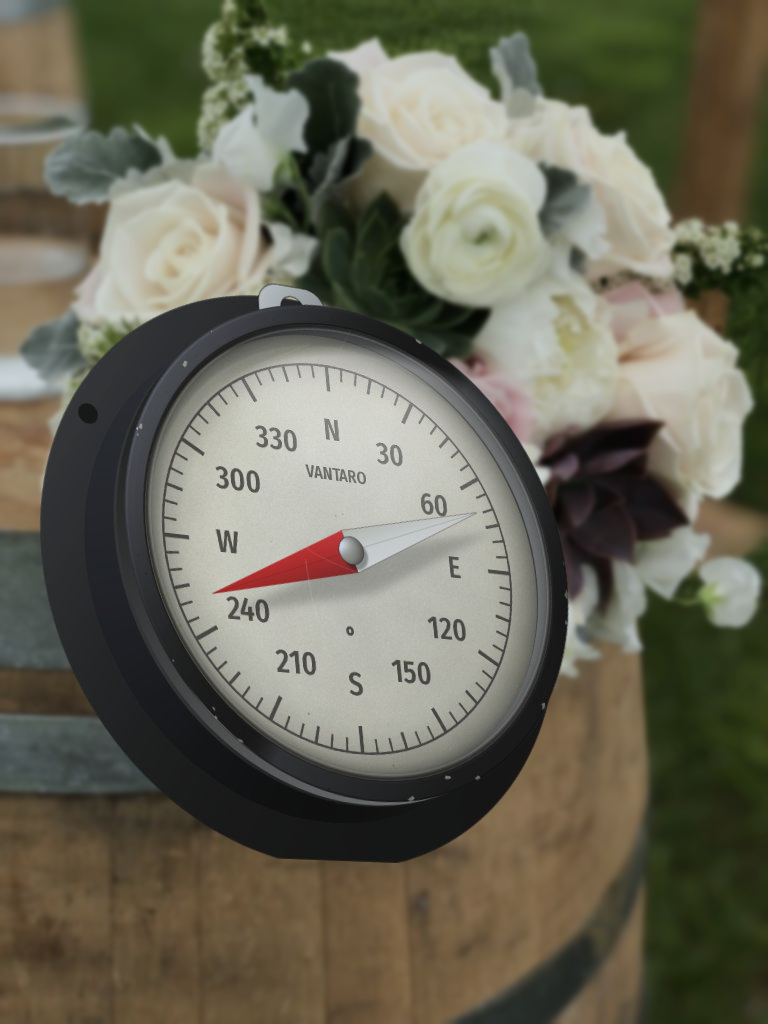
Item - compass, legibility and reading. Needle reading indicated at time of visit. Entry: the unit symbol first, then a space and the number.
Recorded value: ° 250
